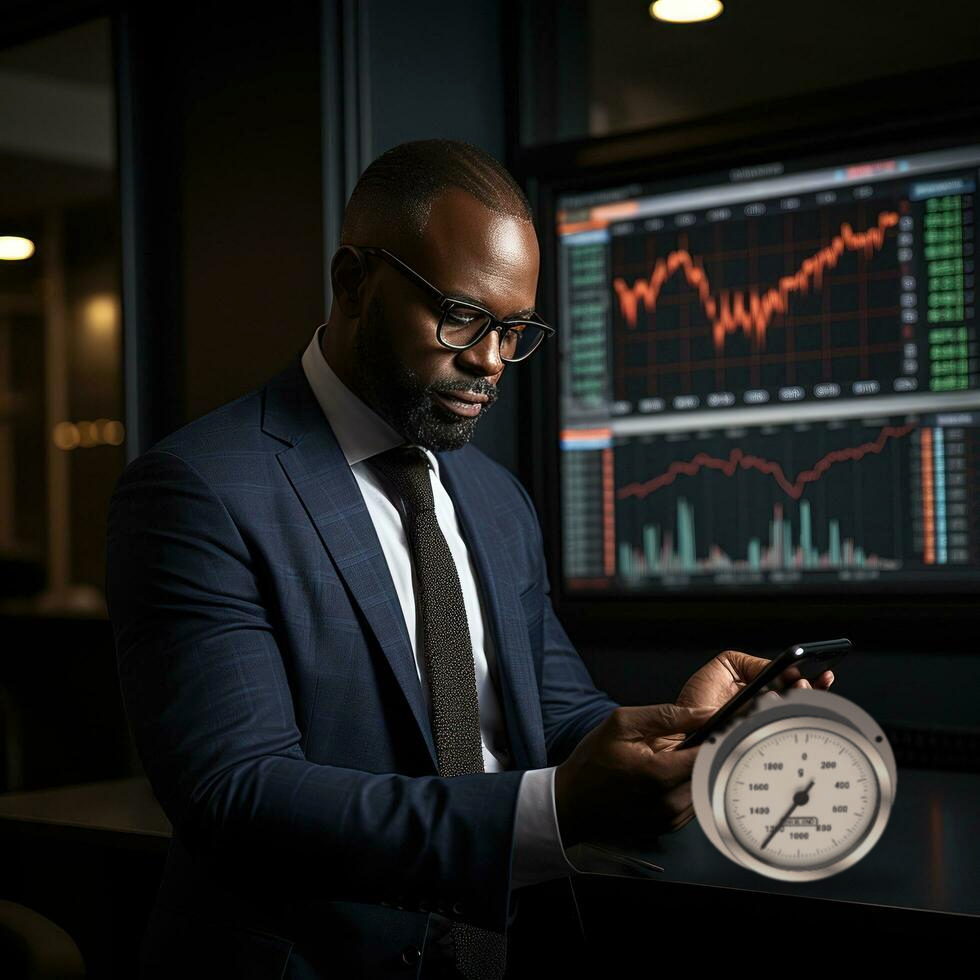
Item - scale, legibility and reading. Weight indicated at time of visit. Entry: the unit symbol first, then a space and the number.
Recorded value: g 1200
